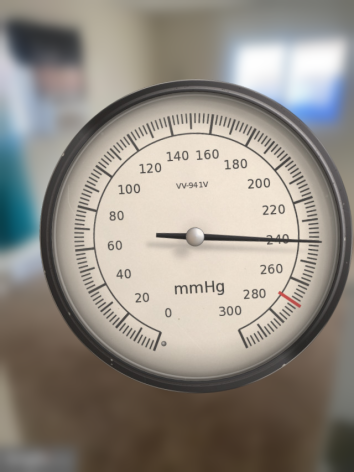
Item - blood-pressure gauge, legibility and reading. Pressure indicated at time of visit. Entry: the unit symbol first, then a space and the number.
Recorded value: mmHg 240
